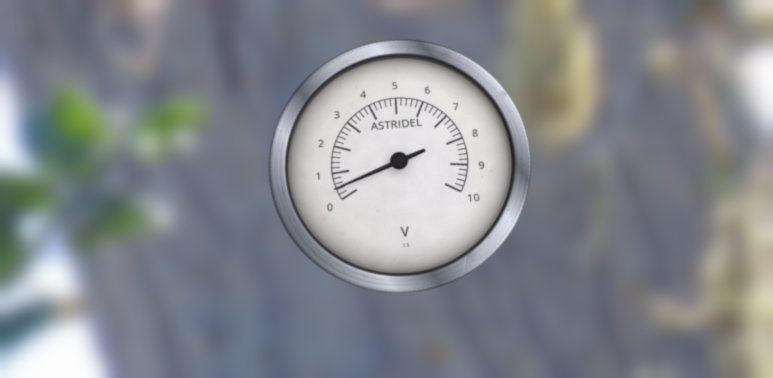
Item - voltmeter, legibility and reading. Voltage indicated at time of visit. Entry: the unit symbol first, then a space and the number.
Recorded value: V 0.4
